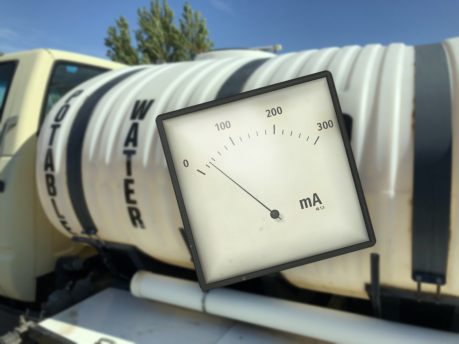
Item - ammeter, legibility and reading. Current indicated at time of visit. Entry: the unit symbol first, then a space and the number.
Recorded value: mA 30
